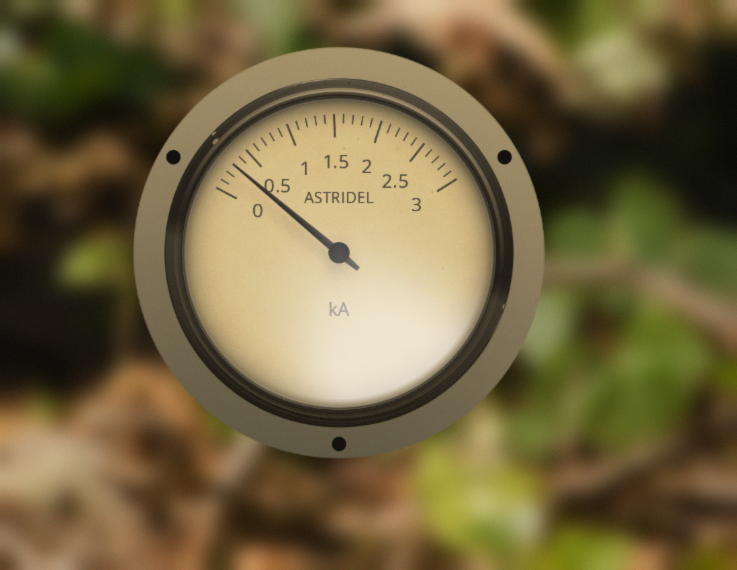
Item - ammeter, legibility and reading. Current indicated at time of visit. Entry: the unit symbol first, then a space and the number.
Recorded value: kA 0.3
